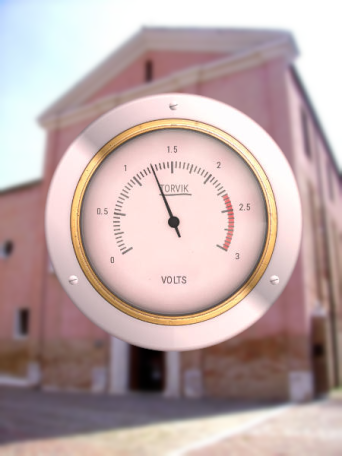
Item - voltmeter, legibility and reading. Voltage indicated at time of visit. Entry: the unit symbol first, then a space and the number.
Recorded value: V 1.25
